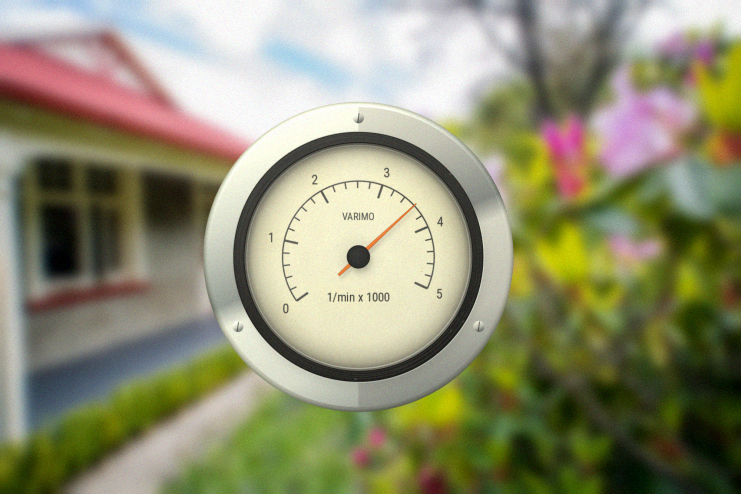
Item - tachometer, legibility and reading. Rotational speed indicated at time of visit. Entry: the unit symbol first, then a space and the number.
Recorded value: rpm 3600
